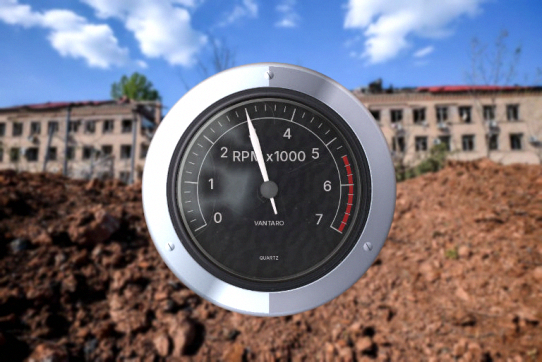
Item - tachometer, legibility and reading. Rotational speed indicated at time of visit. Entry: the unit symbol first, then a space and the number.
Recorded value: rpm 3000
